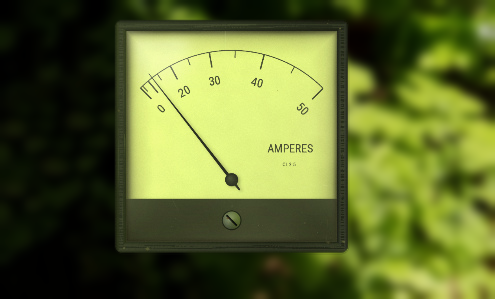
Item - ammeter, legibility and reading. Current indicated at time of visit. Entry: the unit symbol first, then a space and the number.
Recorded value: A 12.5
